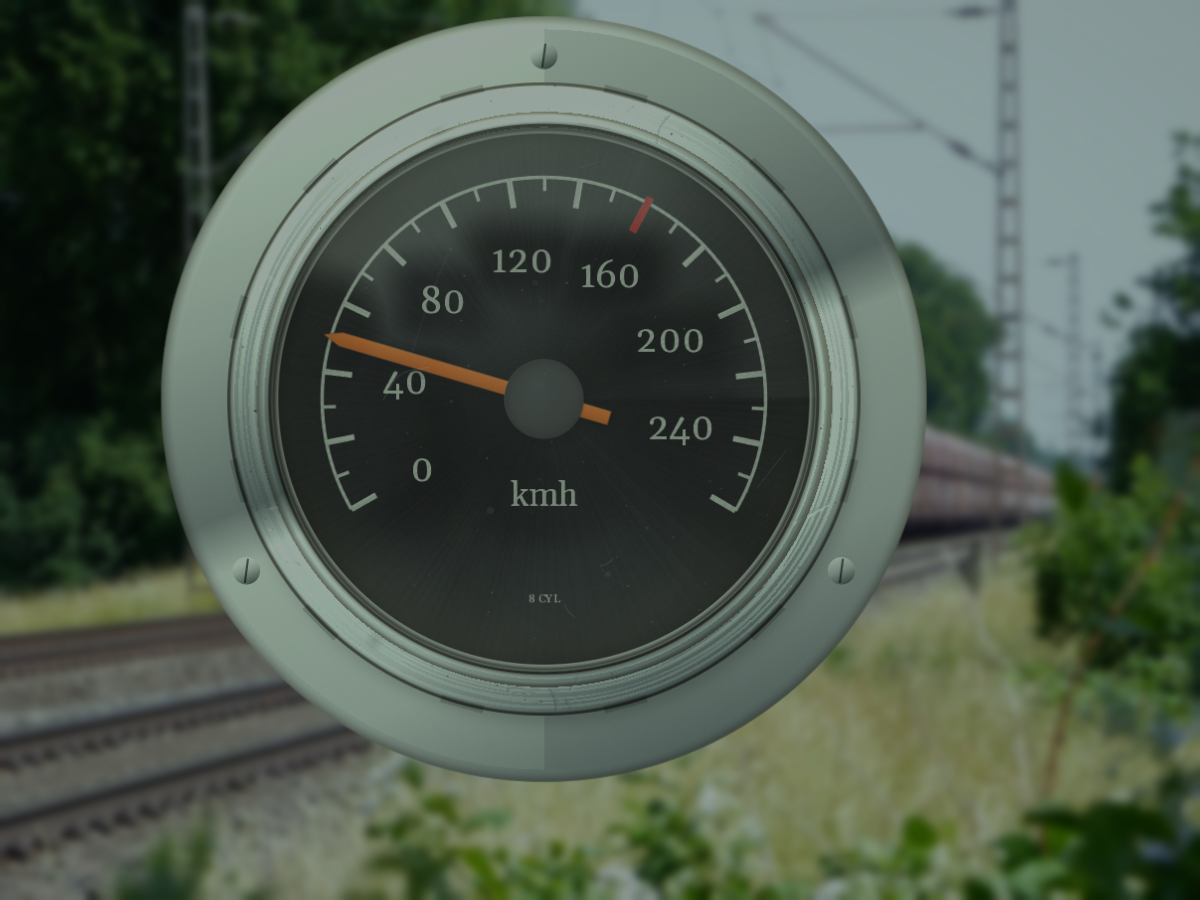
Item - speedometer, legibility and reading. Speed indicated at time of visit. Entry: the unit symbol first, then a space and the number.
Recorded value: km/h 50
